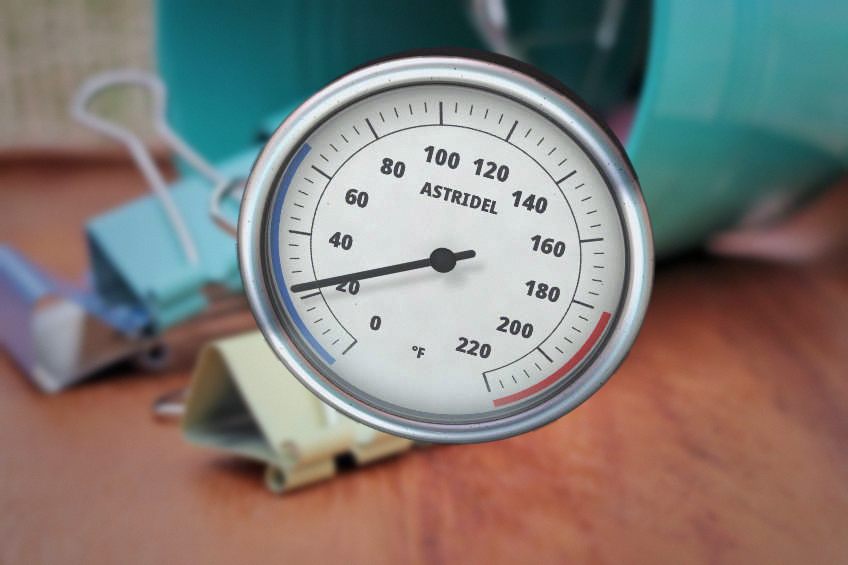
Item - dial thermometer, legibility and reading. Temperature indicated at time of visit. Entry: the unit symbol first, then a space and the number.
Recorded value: °F 24
